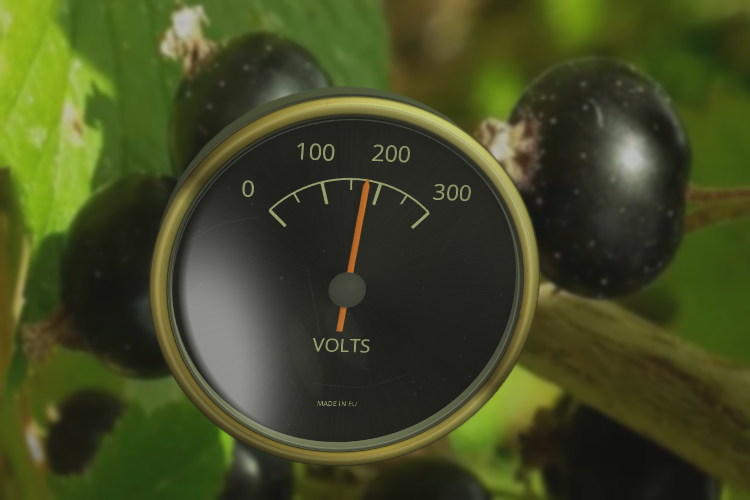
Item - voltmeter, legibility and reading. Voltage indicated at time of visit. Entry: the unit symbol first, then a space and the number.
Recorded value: V 175
